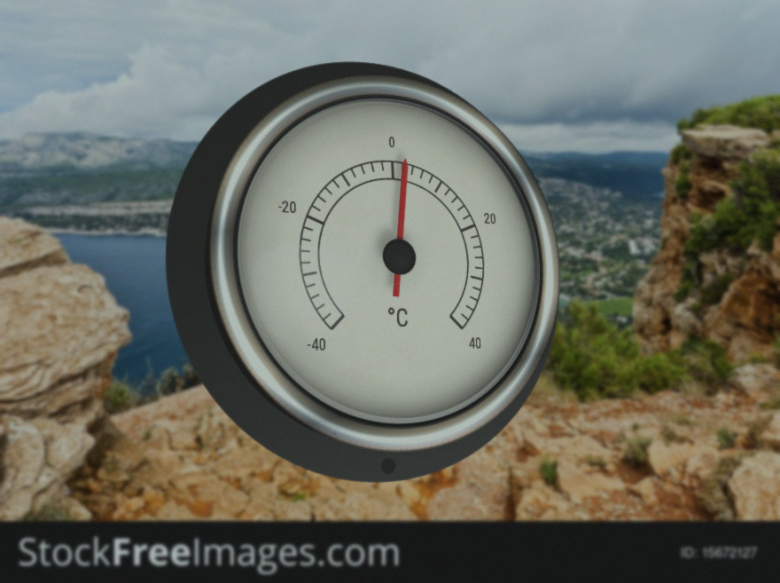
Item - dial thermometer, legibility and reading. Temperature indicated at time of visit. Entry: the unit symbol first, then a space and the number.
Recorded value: °C 2
